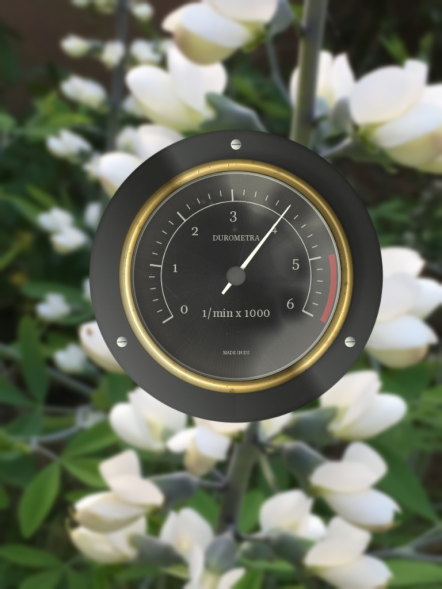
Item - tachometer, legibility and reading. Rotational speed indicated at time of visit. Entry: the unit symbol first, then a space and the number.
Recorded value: rpm 4000
